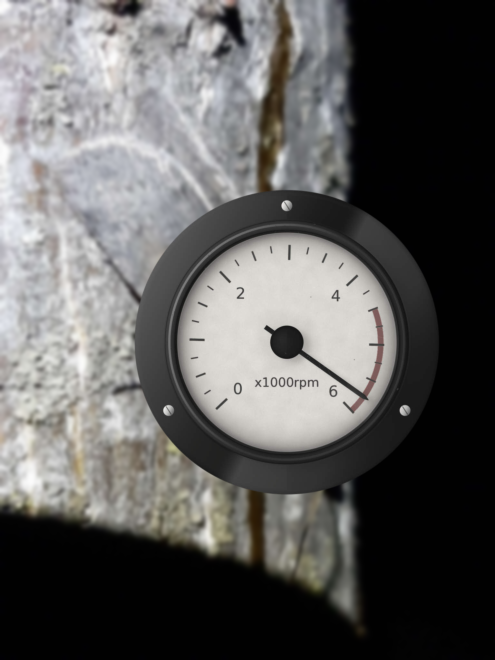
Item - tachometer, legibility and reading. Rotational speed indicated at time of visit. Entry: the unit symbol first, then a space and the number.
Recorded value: rpm 5750
